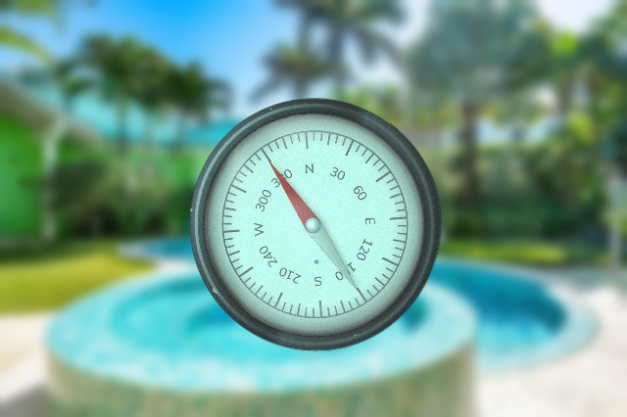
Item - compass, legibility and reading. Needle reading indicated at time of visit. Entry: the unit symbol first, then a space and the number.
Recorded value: ° 330
